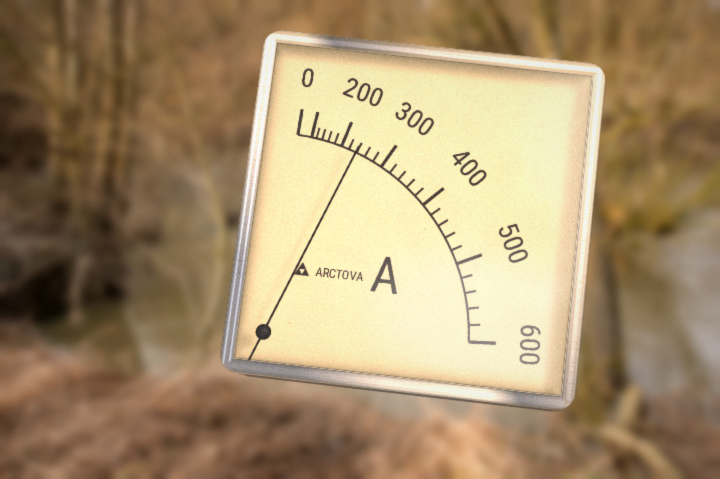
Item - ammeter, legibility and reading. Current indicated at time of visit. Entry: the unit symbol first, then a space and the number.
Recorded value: A 240
